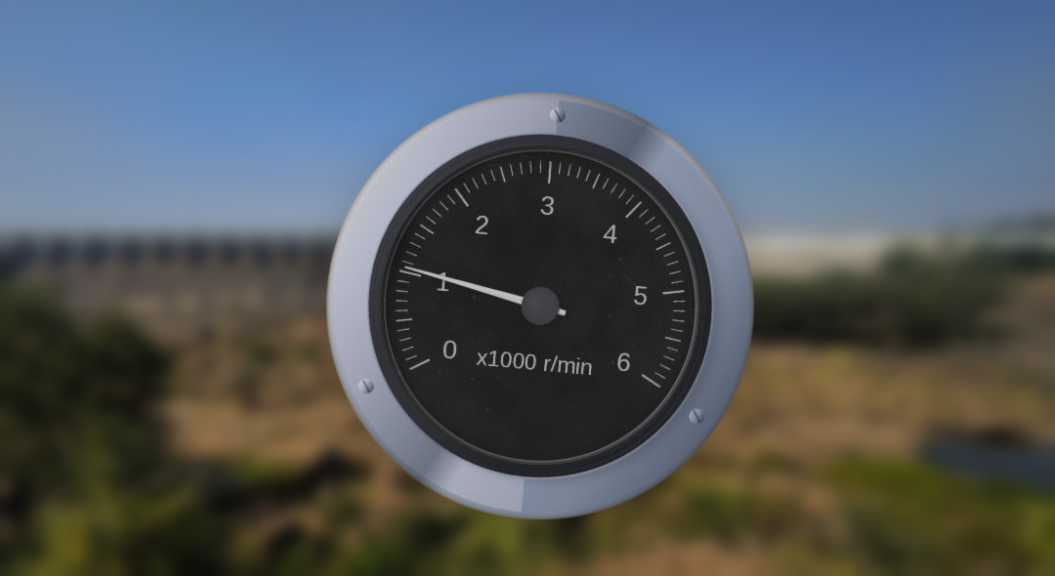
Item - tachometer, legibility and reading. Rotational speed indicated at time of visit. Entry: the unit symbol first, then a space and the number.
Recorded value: rpm 1050
